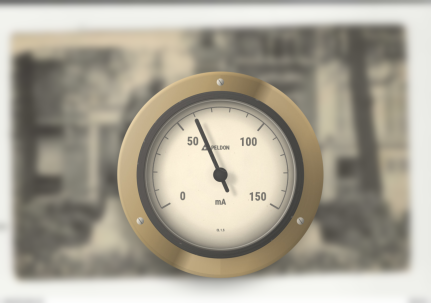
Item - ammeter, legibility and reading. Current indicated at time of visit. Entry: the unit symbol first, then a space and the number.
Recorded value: mA 60
